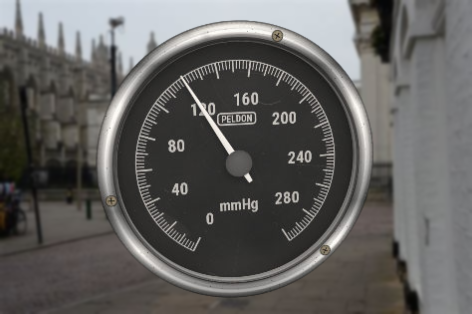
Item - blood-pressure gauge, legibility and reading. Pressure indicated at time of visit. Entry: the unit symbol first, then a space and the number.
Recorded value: mmHg 120
